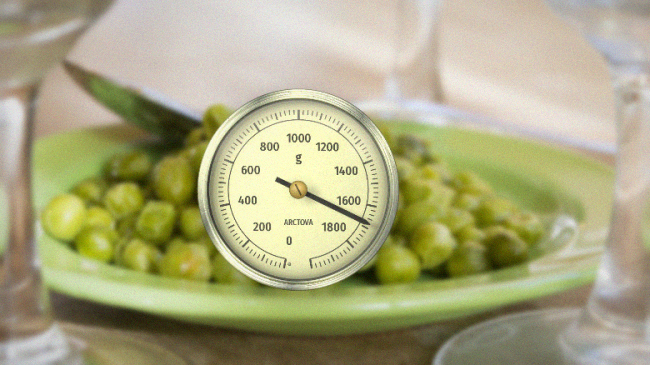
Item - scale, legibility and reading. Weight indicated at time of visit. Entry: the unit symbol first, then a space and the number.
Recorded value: g 1680
